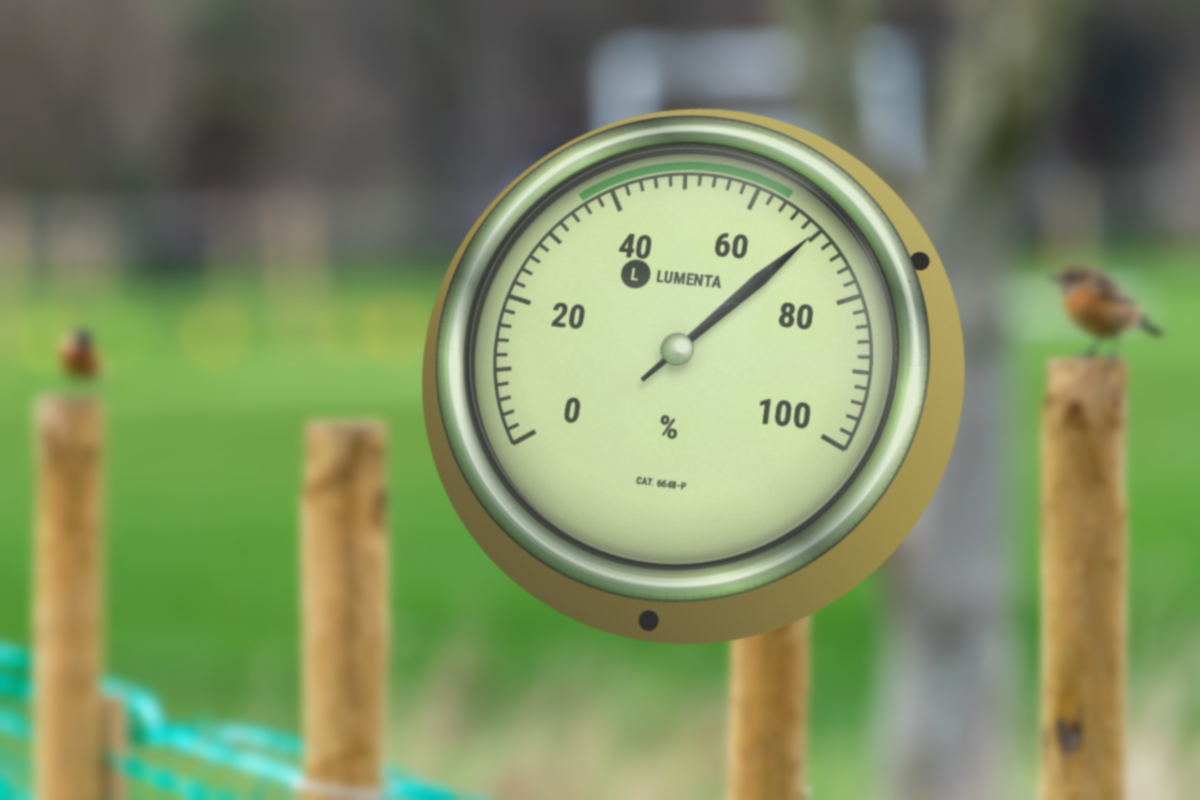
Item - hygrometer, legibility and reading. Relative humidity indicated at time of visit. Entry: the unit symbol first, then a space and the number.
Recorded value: % 70
